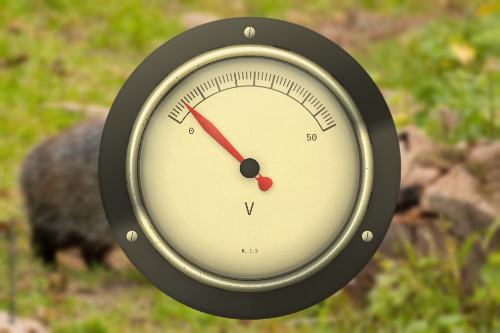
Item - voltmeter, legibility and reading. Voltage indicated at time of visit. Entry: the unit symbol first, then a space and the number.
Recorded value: V 5
